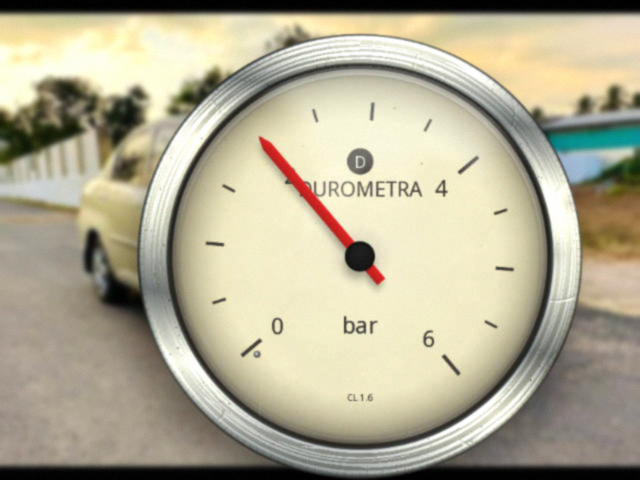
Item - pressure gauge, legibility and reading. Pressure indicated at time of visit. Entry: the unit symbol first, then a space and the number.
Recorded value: bar 2
